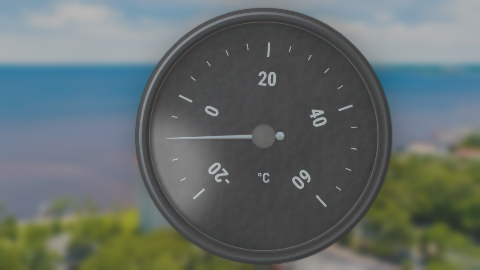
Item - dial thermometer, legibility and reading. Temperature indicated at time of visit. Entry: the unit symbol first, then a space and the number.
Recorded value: °C -8
